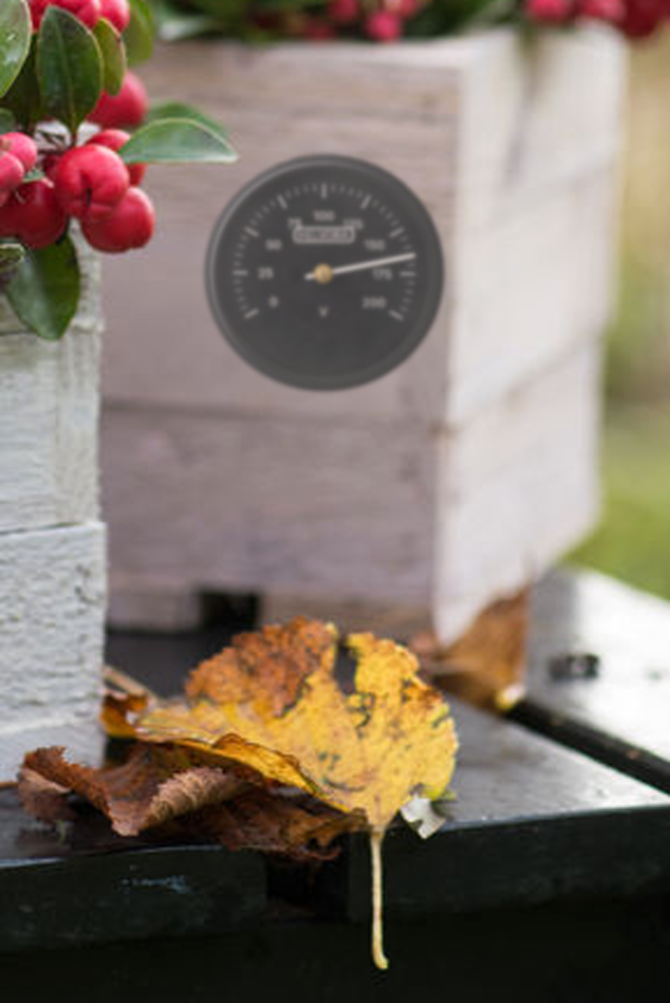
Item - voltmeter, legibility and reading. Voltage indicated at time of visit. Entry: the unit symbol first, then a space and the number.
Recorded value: V 165
